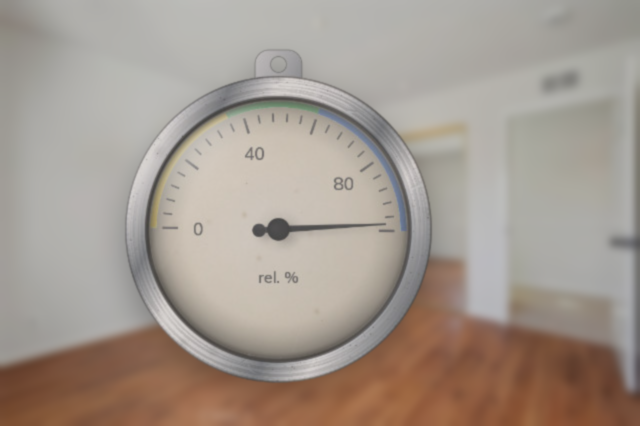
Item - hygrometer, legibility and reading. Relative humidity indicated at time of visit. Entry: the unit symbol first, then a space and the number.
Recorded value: % 98
